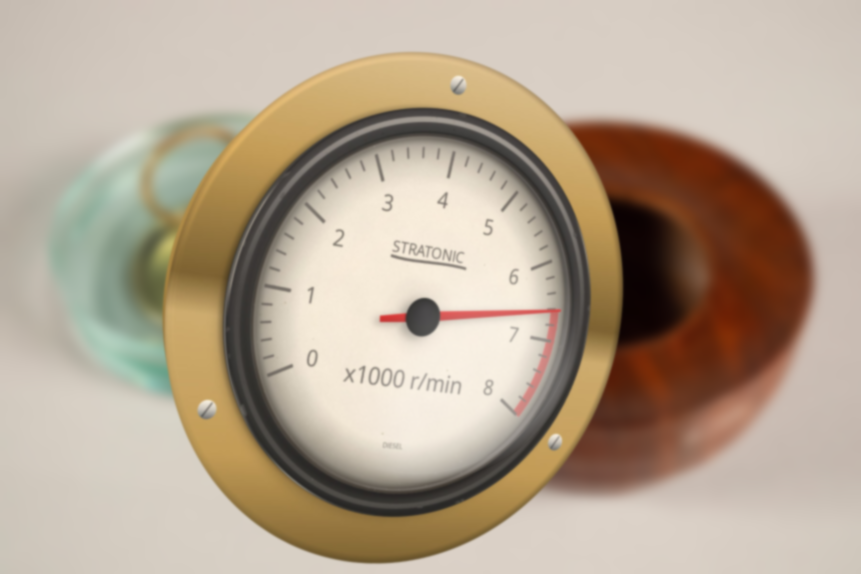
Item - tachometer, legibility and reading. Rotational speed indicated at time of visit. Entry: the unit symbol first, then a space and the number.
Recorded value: rpm 6600
